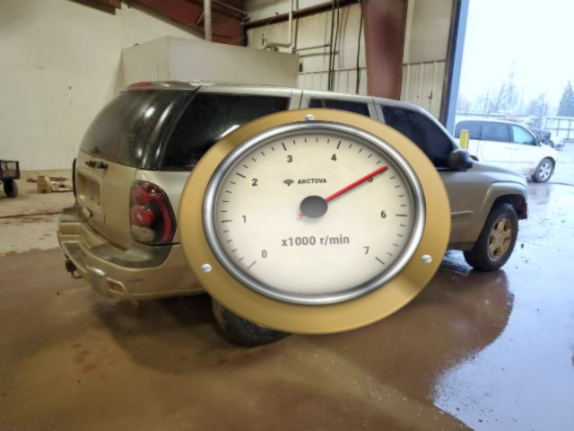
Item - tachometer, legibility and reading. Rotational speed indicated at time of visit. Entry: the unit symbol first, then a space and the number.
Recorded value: rpm 5000
